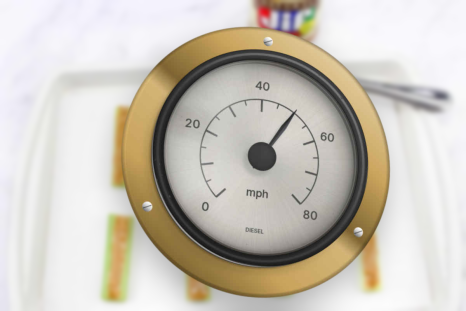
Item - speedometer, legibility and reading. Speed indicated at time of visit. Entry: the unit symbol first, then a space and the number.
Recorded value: mph 50
